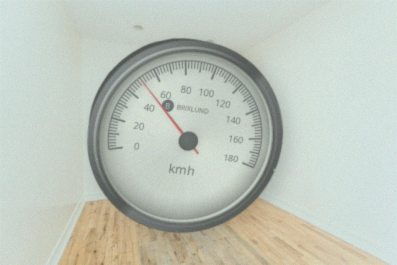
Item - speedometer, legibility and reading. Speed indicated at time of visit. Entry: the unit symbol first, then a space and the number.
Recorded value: km/h 50
